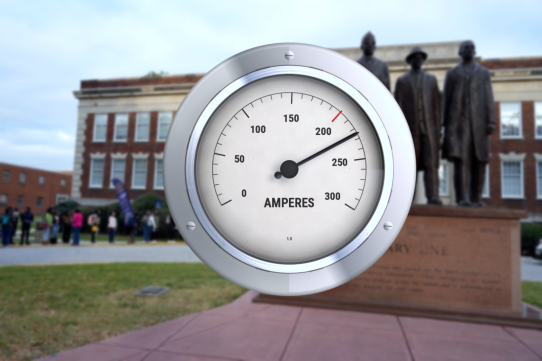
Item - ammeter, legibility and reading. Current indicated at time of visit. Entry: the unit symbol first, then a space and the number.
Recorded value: A 225
